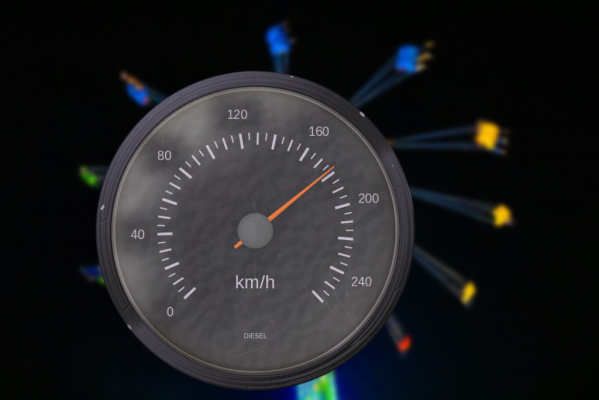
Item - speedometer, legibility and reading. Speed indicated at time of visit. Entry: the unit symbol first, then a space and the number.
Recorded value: km/h 177.5
